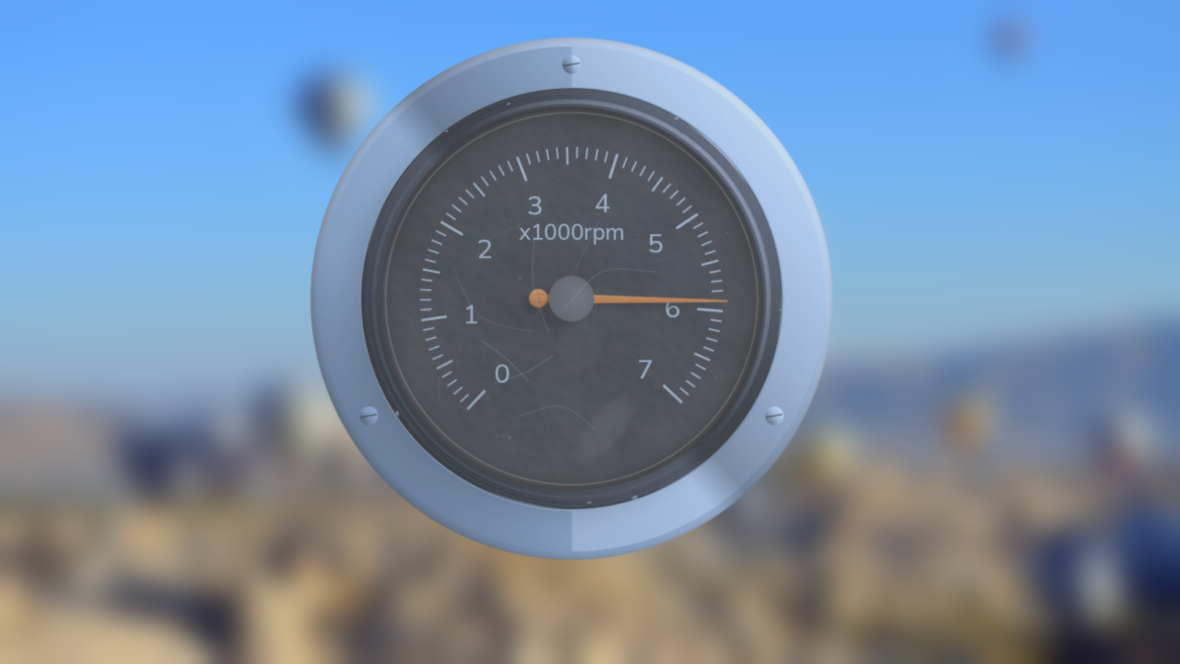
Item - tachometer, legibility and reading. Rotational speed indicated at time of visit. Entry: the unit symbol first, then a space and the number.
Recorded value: rpm 5900
